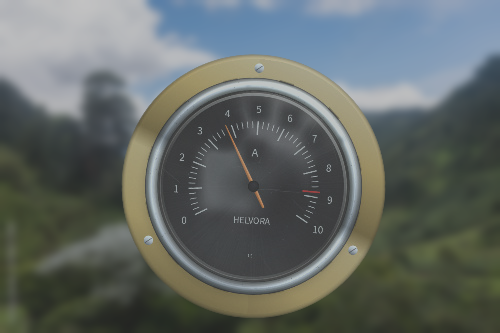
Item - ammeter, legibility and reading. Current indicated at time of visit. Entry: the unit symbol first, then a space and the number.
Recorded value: A 3.8
